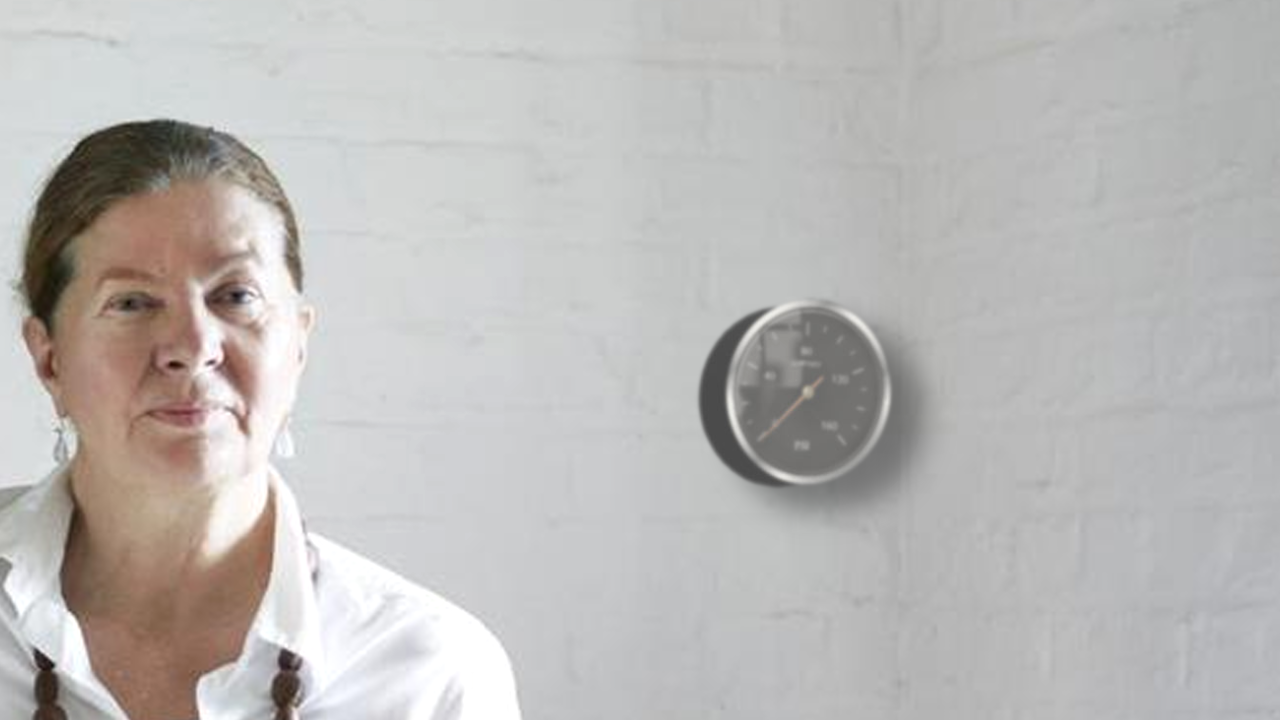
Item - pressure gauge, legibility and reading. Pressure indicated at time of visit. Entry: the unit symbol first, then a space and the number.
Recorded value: psi 0
